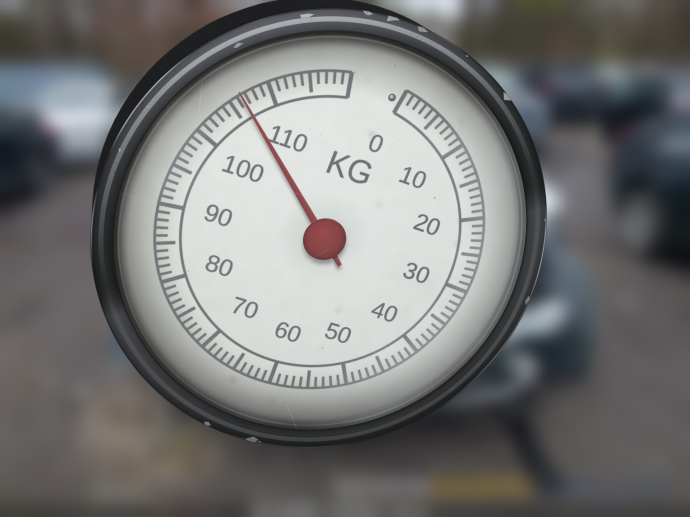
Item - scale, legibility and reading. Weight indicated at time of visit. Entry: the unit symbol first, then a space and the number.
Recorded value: kg 106.5
